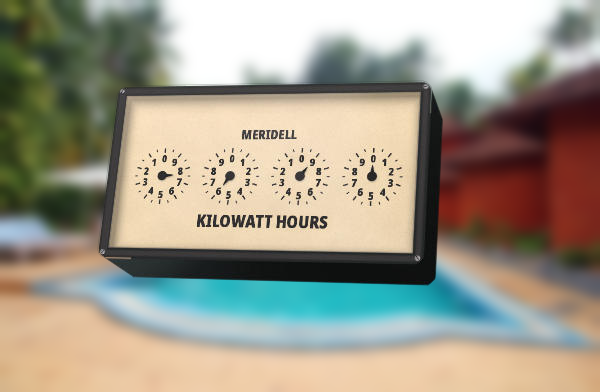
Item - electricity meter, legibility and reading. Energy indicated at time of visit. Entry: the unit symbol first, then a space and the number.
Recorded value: kWh 7590
